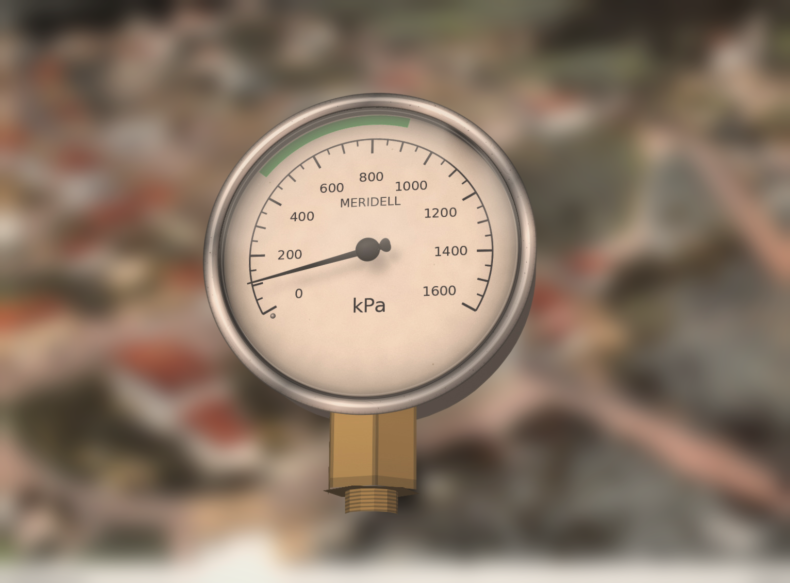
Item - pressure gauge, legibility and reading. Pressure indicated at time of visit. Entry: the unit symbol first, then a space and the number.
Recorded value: kPa 100
